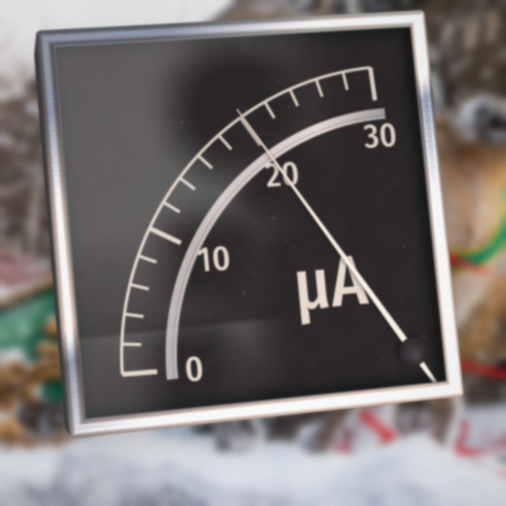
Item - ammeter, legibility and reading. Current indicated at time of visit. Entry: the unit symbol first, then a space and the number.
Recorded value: µA 20
